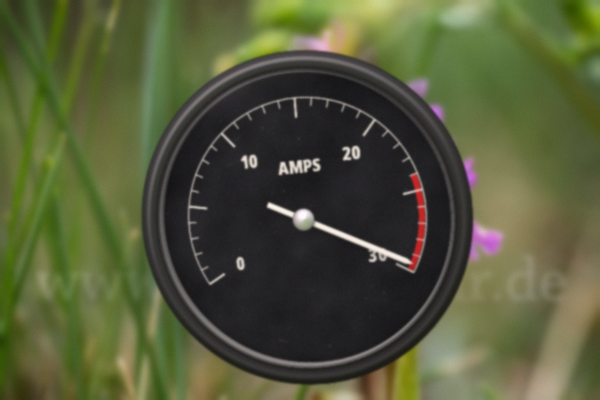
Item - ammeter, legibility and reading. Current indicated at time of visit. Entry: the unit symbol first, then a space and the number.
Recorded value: A 29.5
